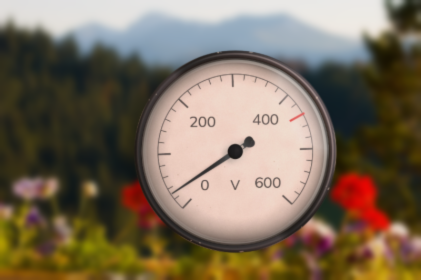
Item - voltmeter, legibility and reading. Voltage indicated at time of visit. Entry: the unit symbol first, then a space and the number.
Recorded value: V 30
